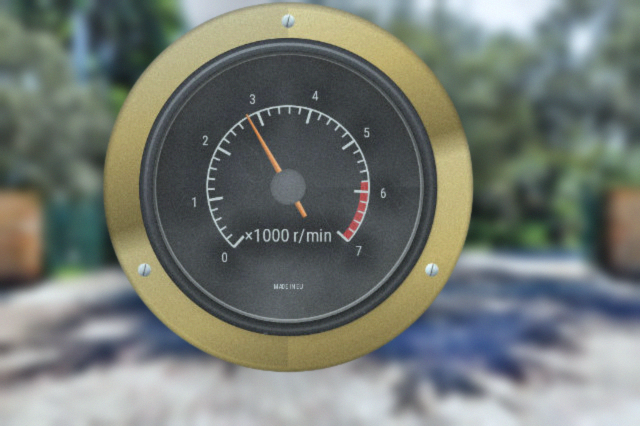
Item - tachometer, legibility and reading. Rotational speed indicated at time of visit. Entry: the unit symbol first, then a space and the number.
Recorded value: rpm 2800
